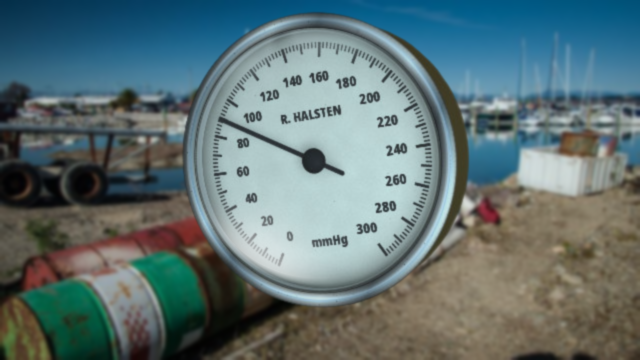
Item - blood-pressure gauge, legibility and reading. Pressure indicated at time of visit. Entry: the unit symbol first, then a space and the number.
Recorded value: mmHg 90
